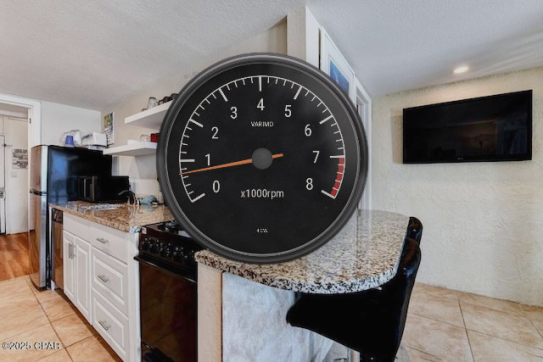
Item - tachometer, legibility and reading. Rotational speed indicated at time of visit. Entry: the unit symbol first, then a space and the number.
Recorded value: rpm 700
